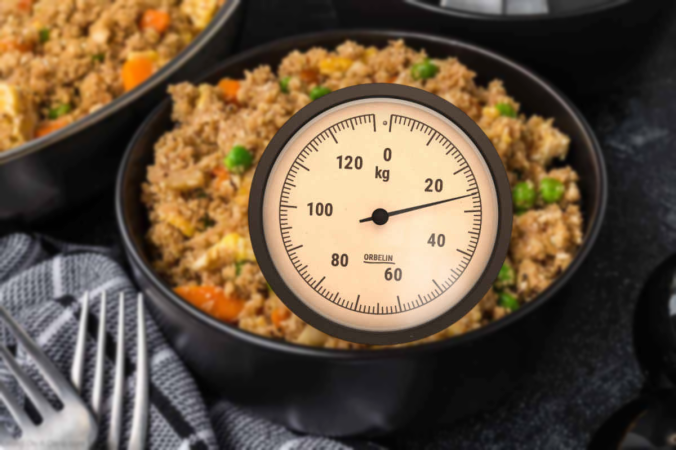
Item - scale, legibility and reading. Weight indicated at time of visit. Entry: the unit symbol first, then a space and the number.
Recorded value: kg 26
